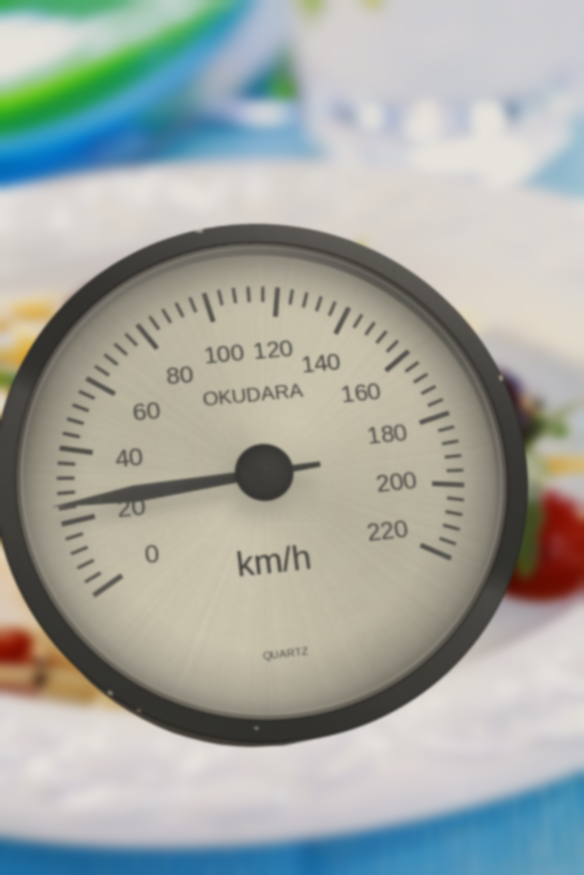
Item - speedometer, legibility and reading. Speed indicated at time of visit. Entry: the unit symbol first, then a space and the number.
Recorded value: km/h 24
